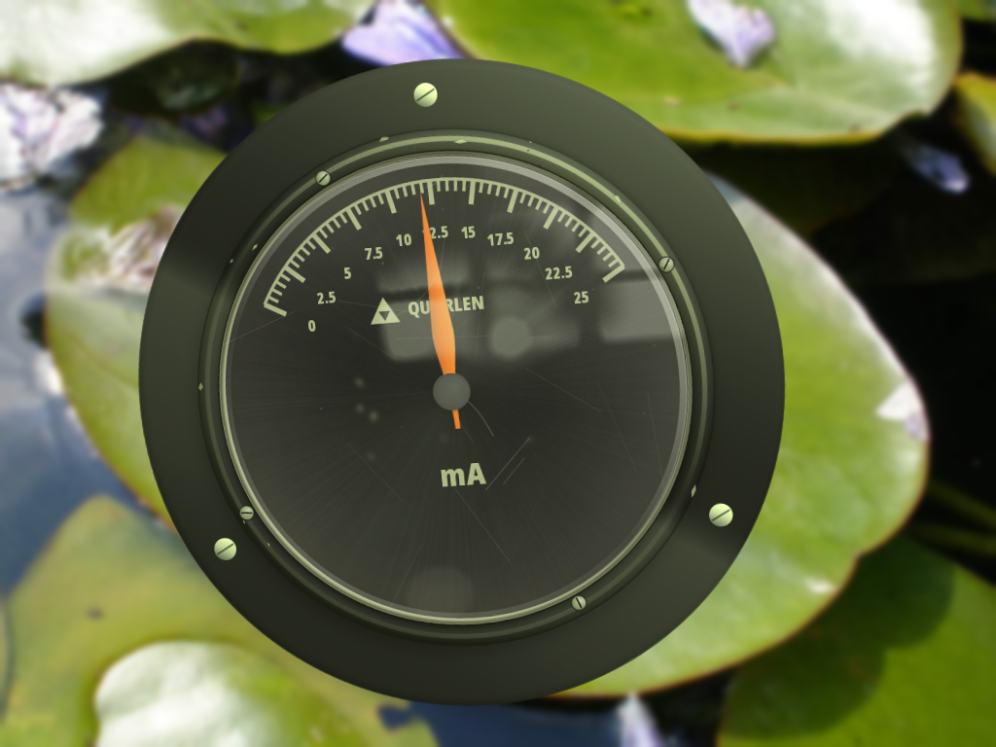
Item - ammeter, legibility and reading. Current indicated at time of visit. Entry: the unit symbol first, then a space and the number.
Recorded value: mA 12
